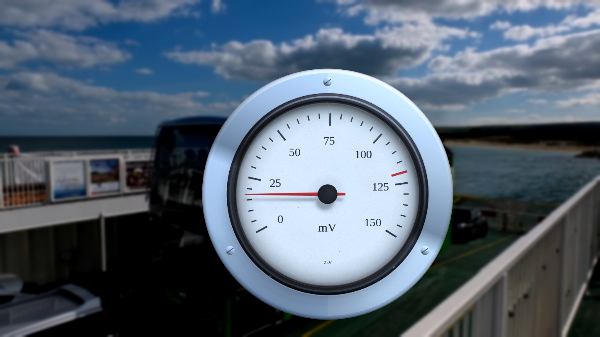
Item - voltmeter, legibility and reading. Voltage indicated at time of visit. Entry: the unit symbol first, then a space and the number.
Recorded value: mV 17.5
